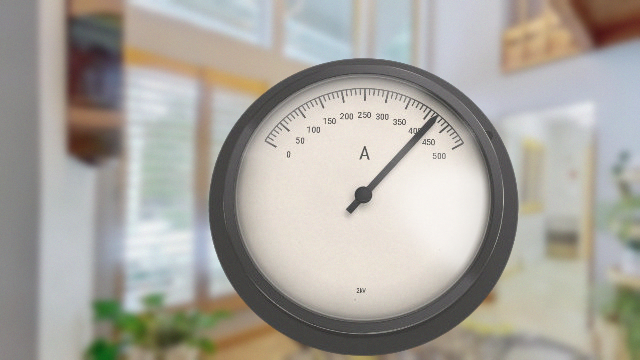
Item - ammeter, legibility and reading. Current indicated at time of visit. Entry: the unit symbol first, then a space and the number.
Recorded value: A 420
